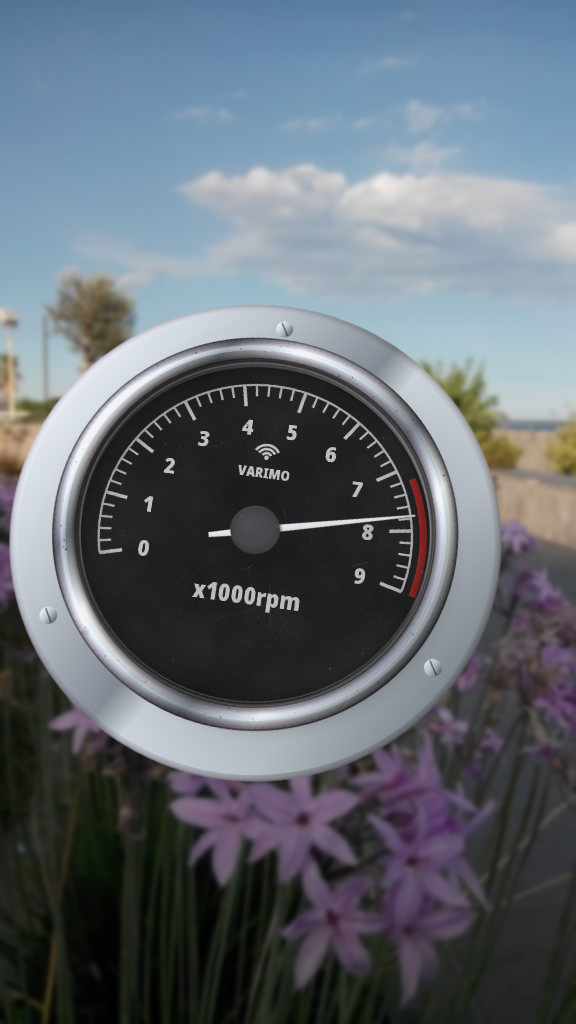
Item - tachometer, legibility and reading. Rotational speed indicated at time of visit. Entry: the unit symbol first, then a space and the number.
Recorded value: rpm 7800
